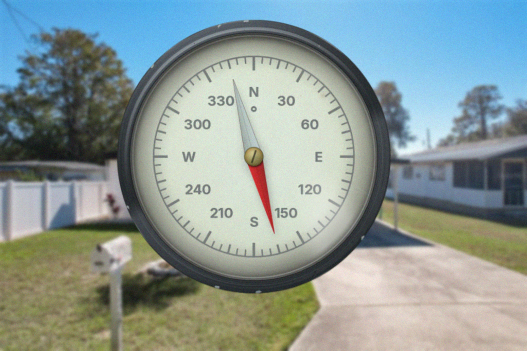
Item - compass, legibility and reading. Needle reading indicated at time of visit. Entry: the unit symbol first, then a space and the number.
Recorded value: ° 165
